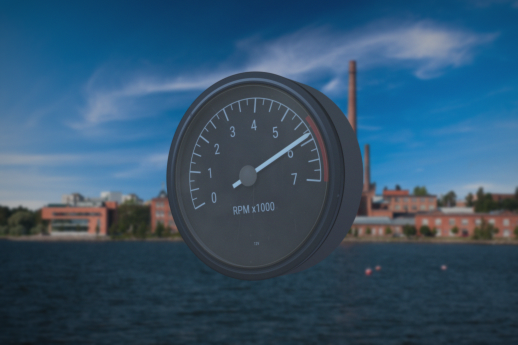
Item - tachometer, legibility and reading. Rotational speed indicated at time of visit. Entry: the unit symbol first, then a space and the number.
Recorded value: rpm 5875
